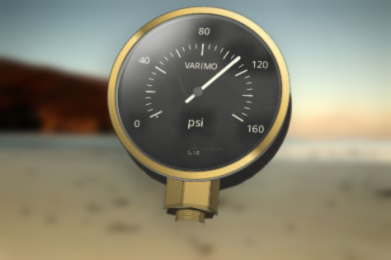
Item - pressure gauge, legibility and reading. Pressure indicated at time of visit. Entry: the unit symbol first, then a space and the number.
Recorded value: psi 110
